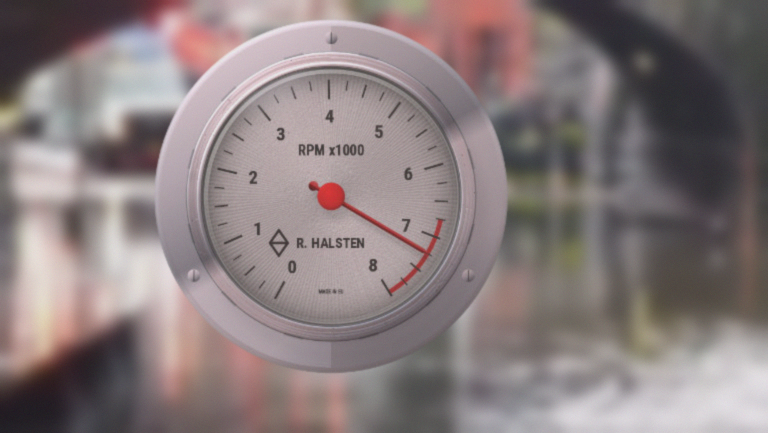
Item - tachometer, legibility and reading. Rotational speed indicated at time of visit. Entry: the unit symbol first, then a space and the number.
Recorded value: rpm 7250
